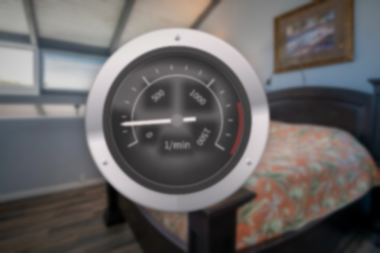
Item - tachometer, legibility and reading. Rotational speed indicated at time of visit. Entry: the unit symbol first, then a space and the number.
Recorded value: rpm 150
